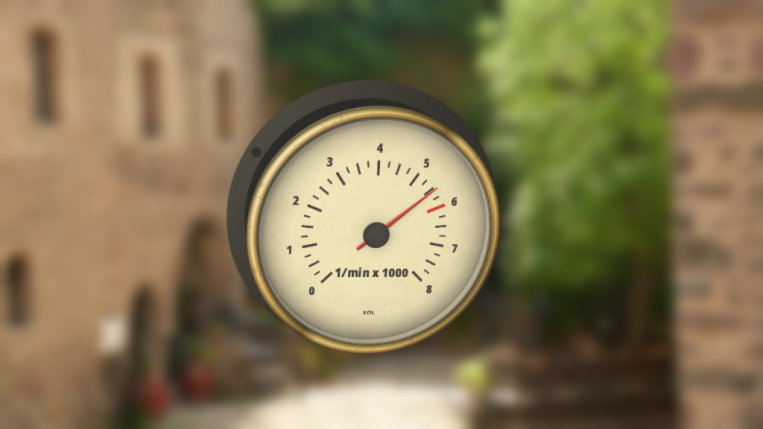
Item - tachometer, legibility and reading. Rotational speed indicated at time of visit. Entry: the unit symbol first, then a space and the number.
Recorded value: rpm 5500
